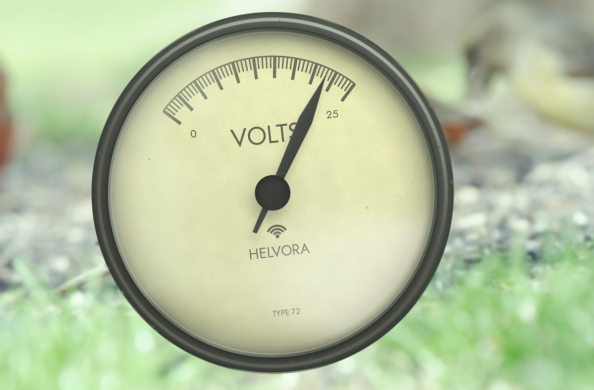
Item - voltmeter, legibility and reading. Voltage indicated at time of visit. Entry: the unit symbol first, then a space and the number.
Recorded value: V 21.5
